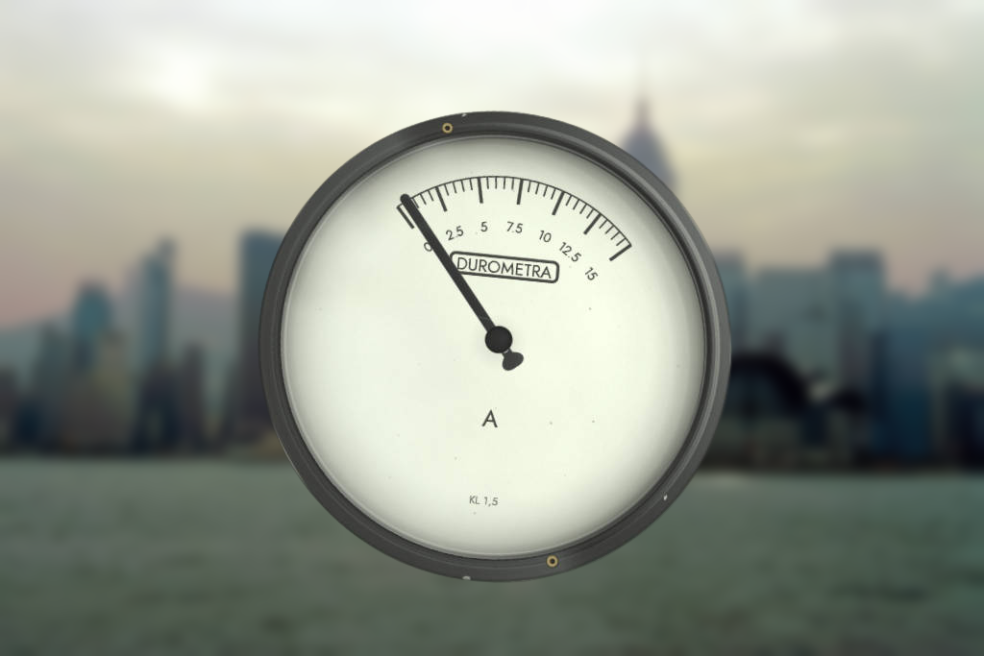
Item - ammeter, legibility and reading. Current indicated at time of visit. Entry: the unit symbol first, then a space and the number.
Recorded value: A 0.5
